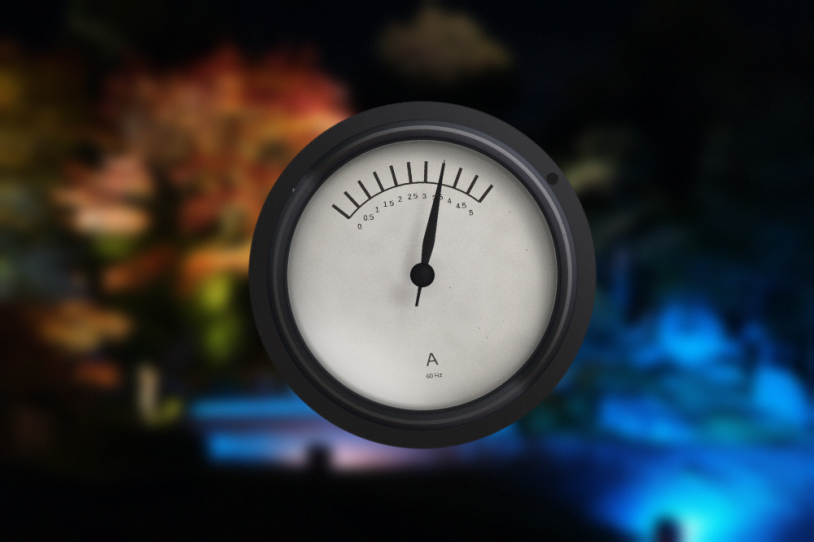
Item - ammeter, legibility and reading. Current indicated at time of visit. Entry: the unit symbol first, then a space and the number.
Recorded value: A 3.5
